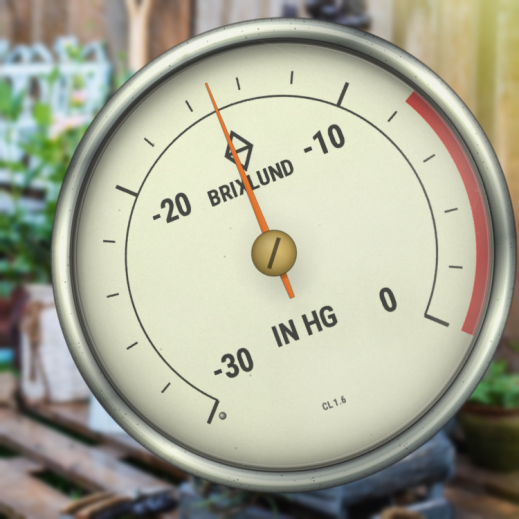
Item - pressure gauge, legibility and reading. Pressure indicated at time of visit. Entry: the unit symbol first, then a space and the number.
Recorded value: inHg -15
